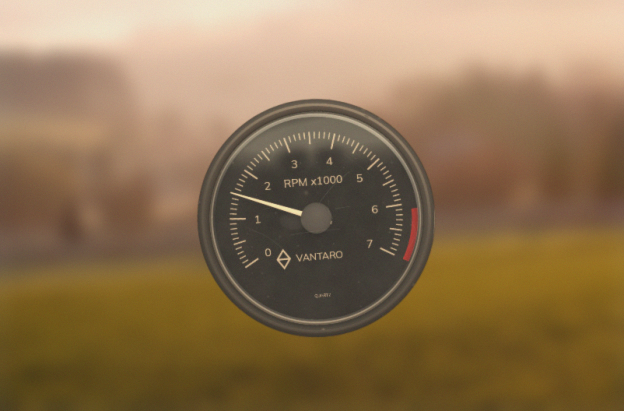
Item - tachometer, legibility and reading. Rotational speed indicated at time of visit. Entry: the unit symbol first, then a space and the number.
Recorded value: rpm 1500
